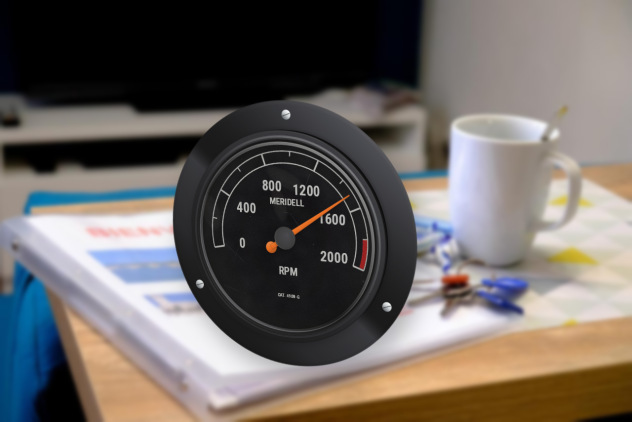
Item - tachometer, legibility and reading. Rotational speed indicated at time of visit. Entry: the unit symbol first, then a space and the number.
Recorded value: rpm 1500
